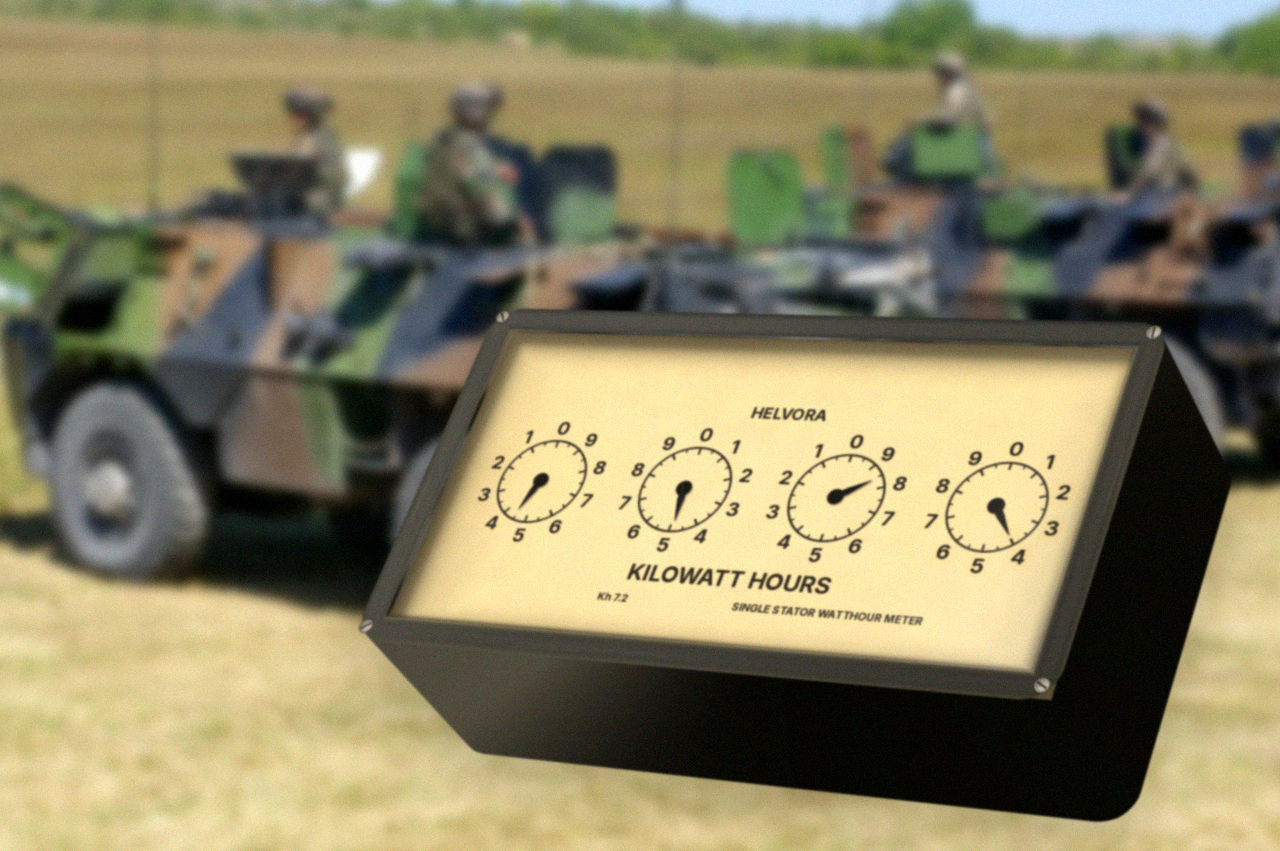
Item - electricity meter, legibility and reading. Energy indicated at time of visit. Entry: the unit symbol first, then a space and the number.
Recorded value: kWh 4484
